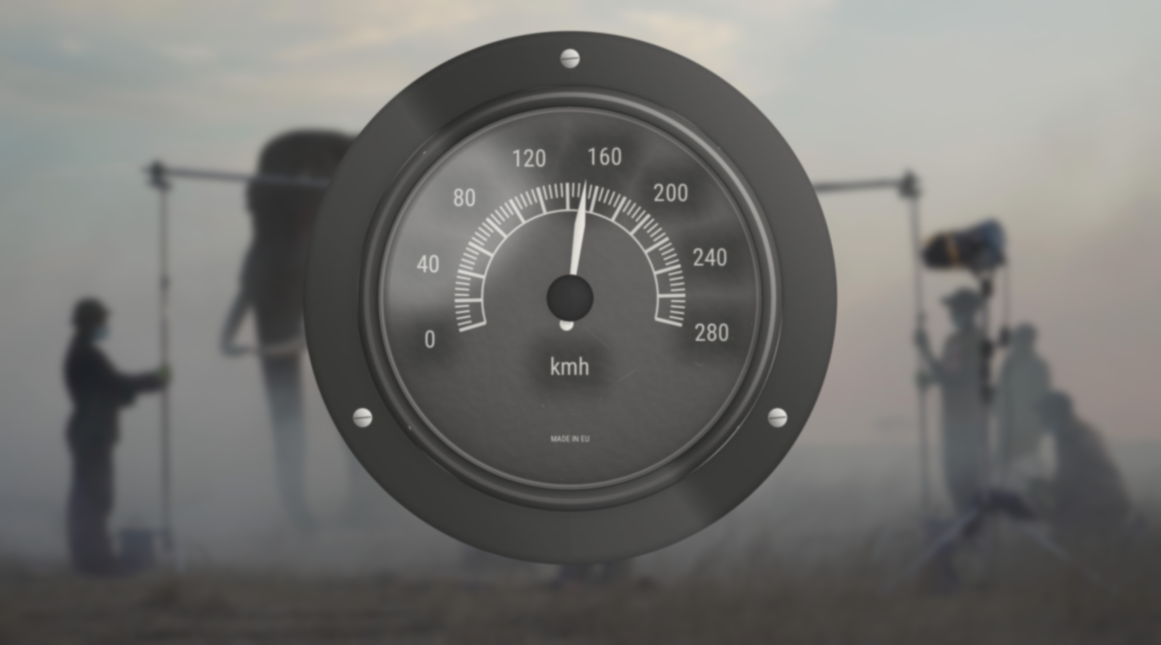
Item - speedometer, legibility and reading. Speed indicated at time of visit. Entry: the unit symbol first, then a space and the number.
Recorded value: km/h 152
